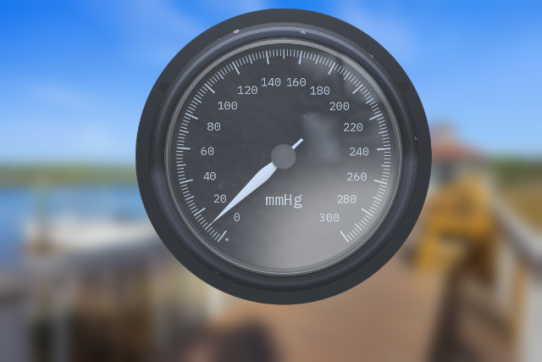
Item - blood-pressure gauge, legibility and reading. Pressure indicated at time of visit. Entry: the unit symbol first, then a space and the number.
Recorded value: mmHg 10
